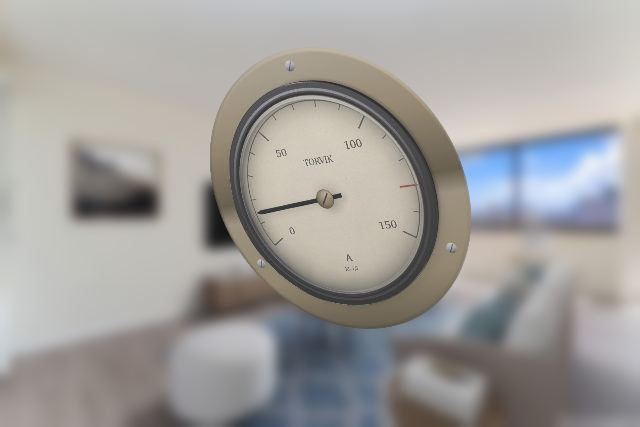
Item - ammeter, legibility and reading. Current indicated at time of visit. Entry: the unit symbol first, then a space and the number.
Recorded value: A 15
